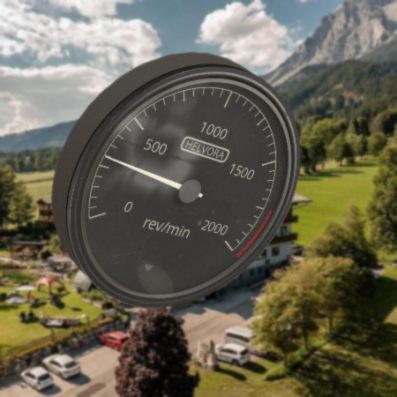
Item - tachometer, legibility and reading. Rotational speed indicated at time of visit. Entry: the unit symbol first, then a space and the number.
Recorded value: rpm 300
